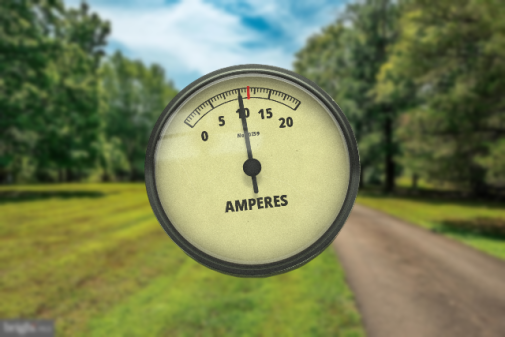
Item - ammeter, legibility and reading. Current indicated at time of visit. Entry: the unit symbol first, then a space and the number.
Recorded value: A 10
